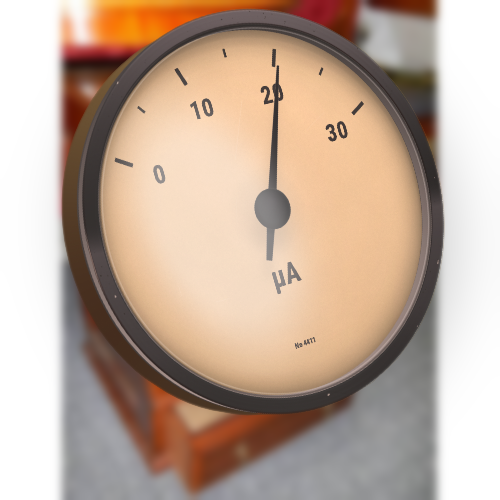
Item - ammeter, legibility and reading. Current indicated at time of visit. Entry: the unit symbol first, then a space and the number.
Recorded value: µA 20
